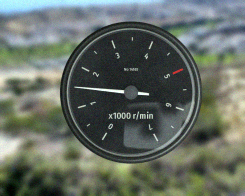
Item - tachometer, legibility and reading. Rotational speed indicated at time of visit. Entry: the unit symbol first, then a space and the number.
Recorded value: rpm 1500
